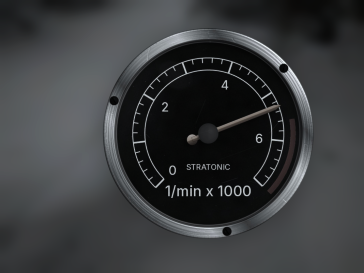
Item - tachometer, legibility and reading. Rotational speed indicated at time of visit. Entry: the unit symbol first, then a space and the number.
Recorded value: rpm 5300
